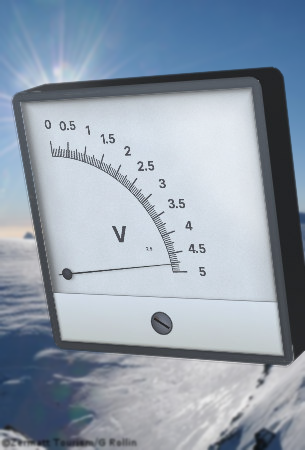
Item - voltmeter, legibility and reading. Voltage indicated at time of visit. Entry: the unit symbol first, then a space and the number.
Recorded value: V 4.75
